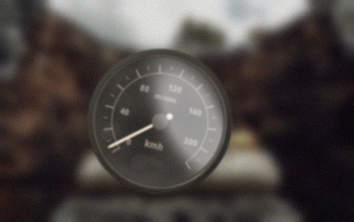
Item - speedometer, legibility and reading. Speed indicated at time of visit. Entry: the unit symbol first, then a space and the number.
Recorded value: km/h 5
